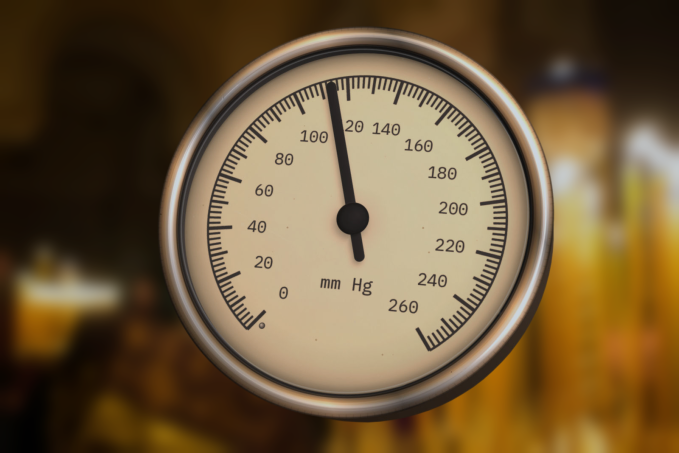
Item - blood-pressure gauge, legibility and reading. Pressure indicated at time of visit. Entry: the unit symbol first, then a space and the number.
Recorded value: mmHg 114
